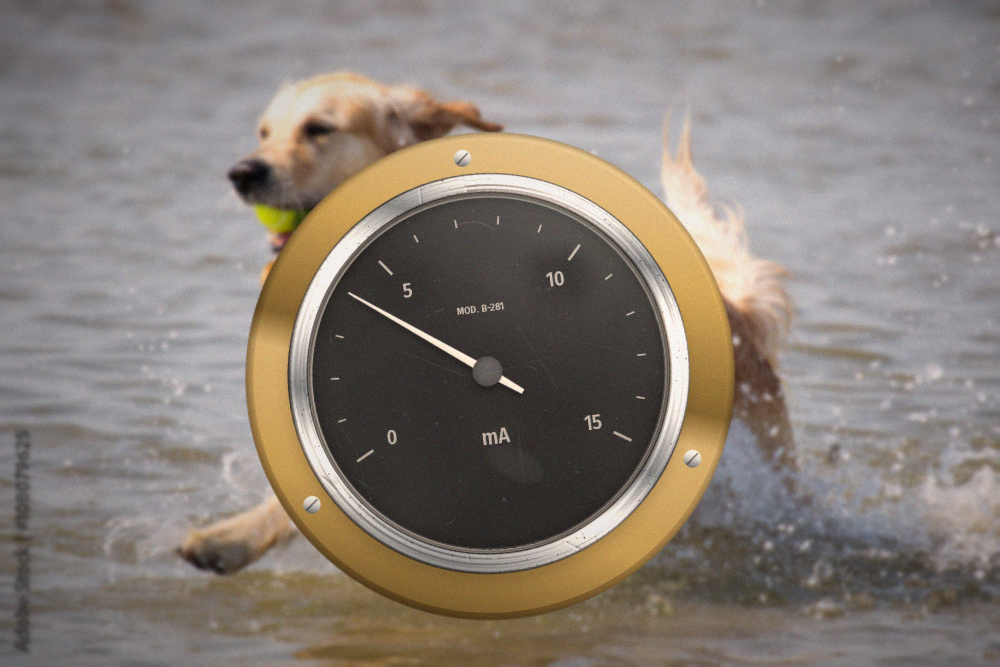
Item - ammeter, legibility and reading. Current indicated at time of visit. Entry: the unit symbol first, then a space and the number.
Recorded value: mA 4
